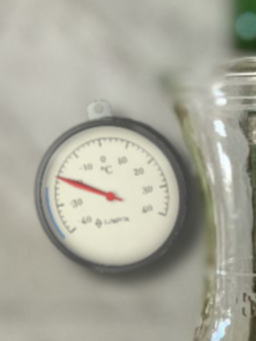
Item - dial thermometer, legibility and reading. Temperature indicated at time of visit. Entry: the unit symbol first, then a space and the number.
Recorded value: °C -20
